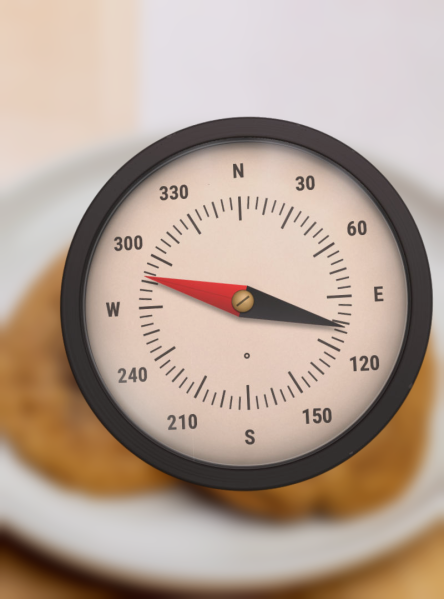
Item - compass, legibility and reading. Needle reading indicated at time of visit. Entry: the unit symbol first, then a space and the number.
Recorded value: ° 287.5
